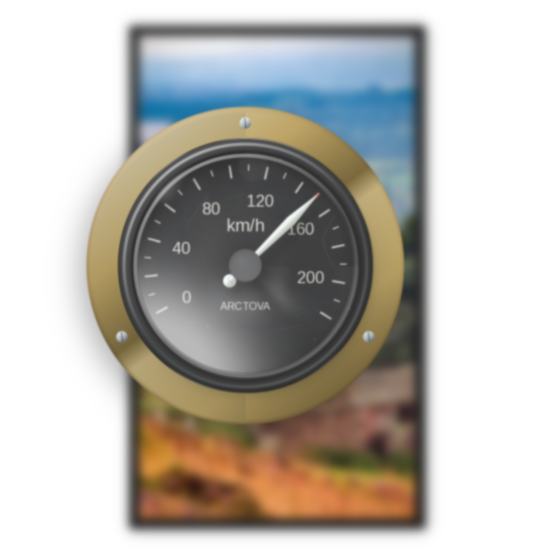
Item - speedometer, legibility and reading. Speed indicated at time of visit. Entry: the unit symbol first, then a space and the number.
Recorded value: km/h 150
